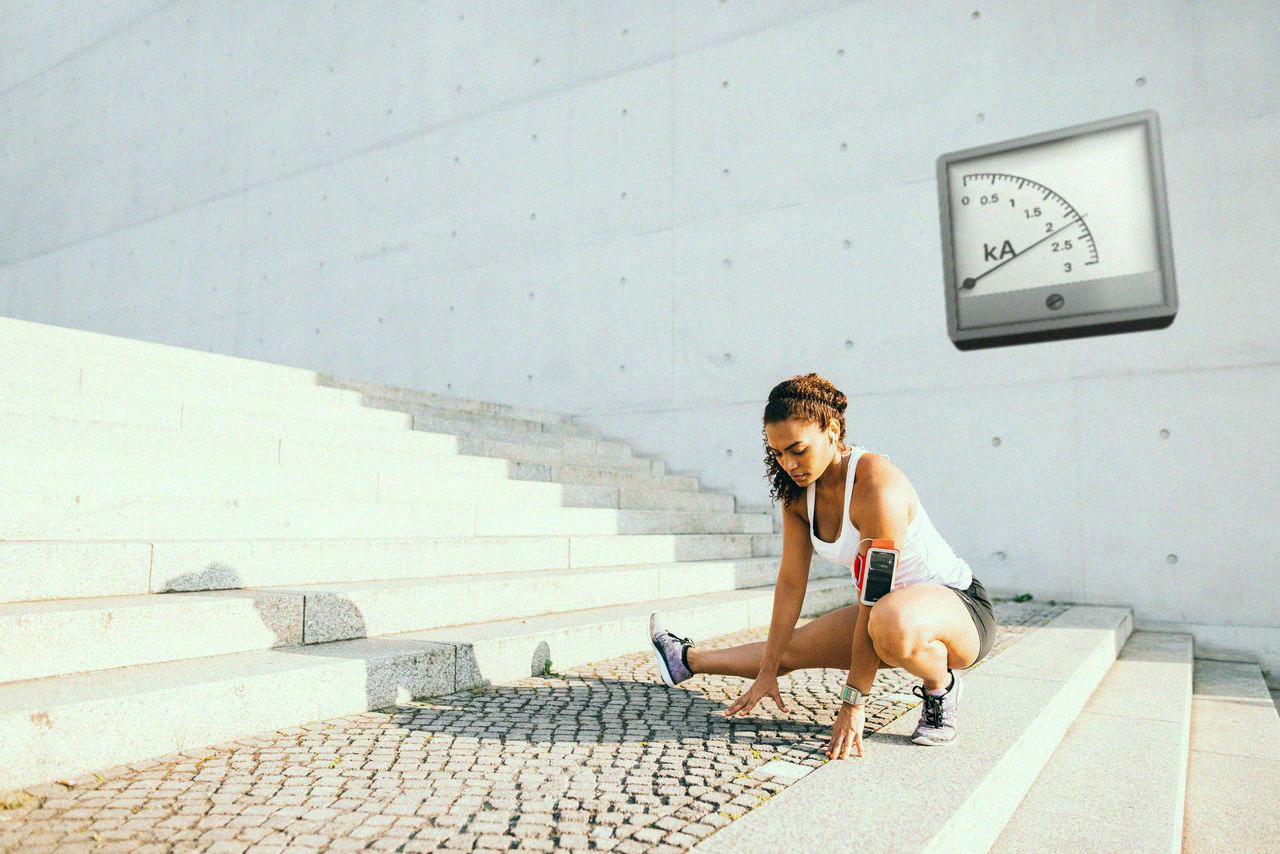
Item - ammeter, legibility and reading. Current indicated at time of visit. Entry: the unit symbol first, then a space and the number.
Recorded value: kA 2.2
